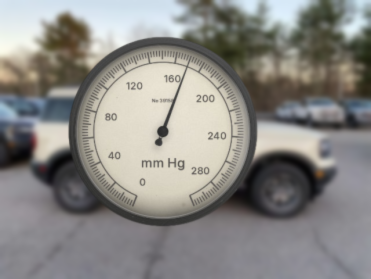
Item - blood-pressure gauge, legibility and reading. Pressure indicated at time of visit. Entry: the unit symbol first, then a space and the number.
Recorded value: mmHg 170
